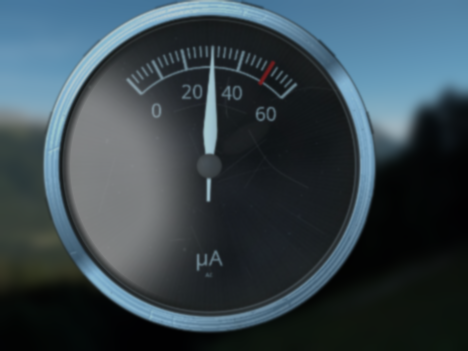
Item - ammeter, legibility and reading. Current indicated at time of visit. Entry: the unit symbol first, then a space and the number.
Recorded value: µA 30
